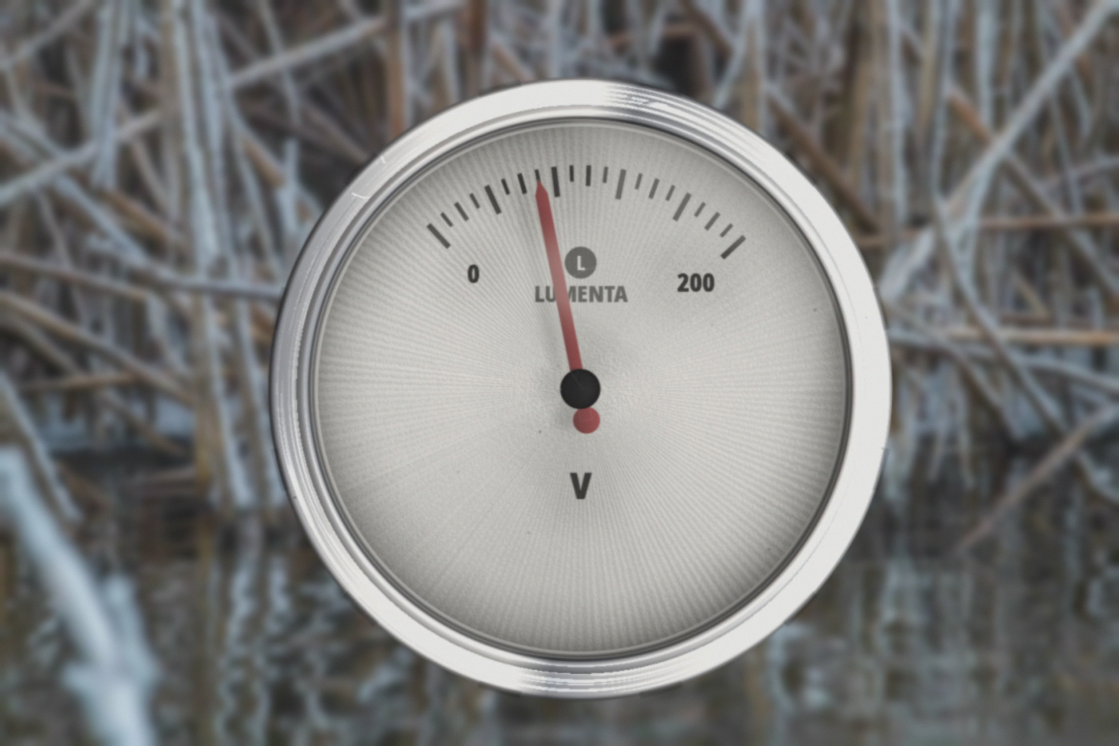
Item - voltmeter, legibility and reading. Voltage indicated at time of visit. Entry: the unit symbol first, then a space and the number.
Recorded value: V 70
